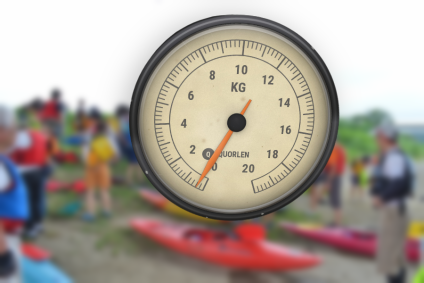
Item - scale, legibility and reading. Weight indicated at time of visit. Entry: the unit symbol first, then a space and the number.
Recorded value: kg 0.4
